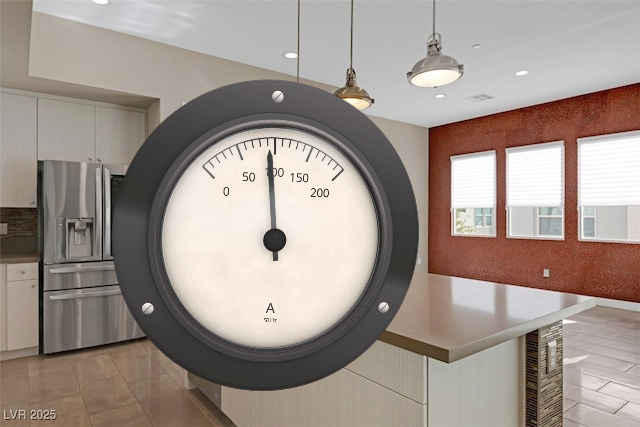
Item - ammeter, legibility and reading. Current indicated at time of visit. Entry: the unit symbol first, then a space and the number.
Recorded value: A 90
